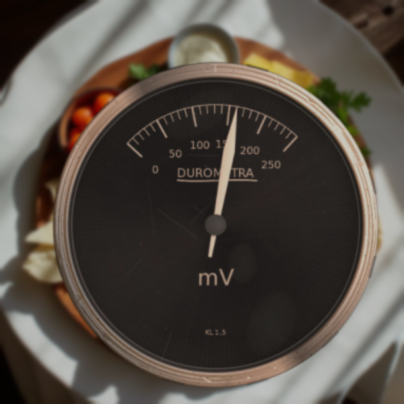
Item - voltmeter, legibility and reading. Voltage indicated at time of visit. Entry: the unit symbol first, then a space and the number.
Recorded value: mV 160
